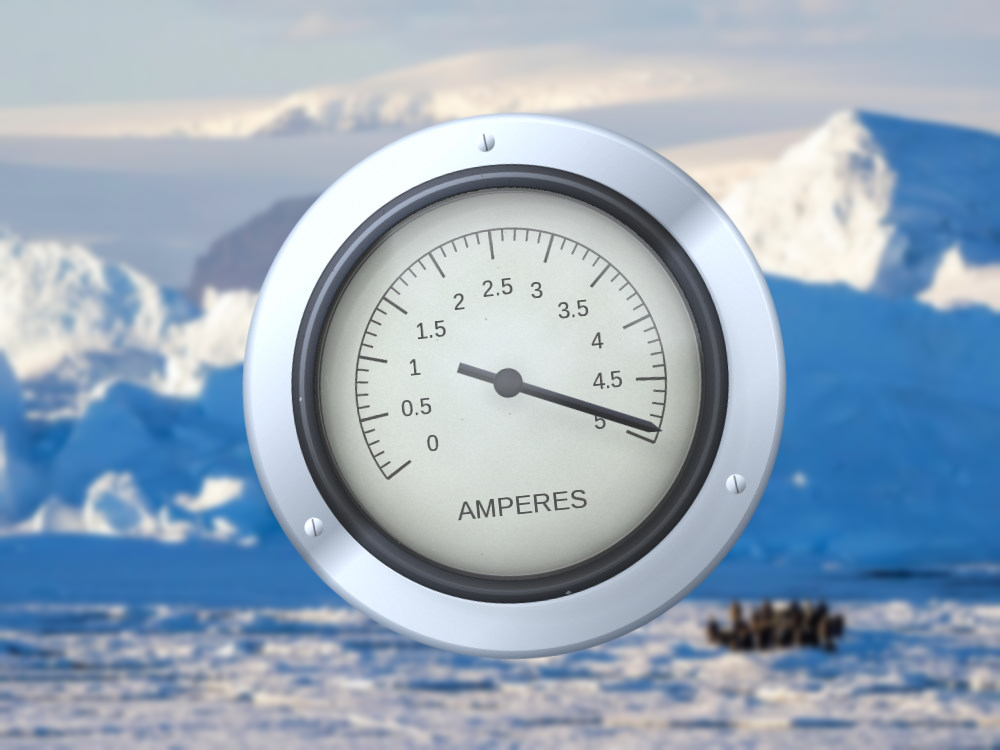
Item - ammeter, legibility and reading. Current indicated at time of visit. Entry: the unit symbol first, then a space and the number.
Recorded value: A 4.9
